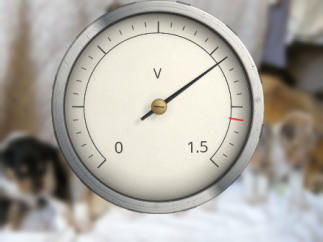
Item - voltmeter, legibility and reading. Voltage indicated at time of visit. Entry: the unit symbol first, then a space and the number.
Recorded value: V 1.05
